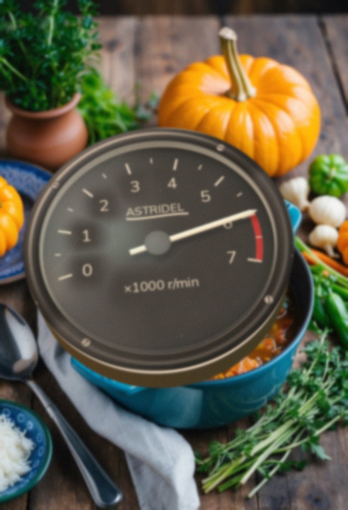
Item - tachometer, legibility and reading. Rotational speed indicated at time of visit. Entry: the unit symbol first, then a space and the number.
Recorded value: rpm 6000
